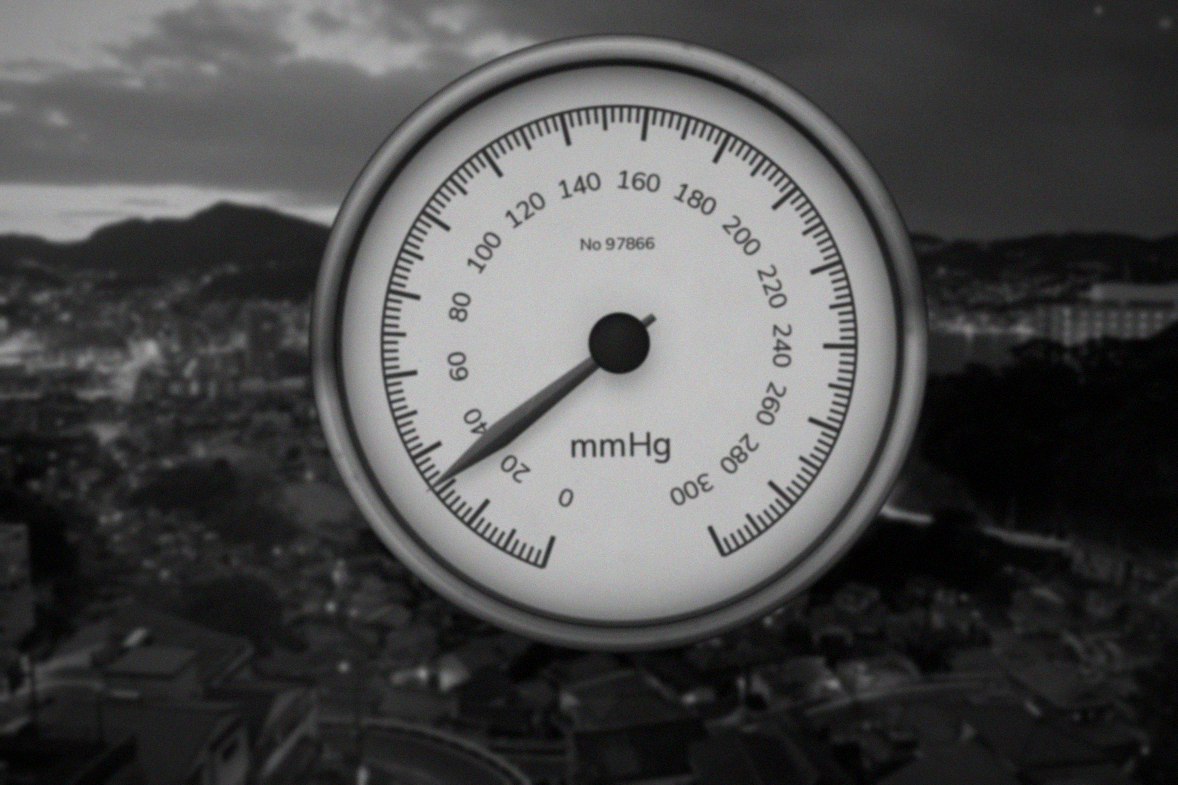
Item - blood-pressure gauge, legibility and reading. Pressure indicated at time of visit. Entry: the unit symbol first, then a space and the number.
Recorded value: mmHg 32
